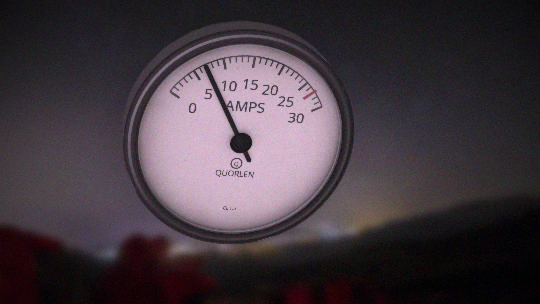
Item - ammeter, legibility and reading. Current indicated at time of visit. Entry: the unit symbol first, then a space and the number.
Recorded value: A 7
